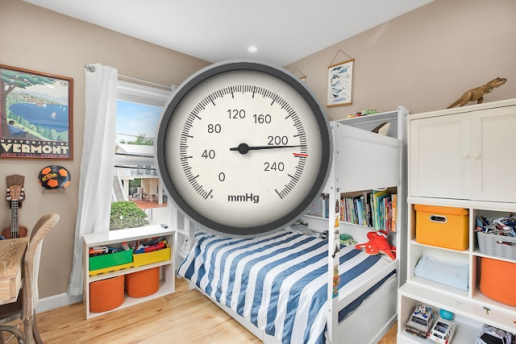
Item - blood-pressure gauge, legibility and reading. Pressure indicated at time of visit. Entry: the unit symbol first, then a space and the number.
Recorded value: mmHg 210
